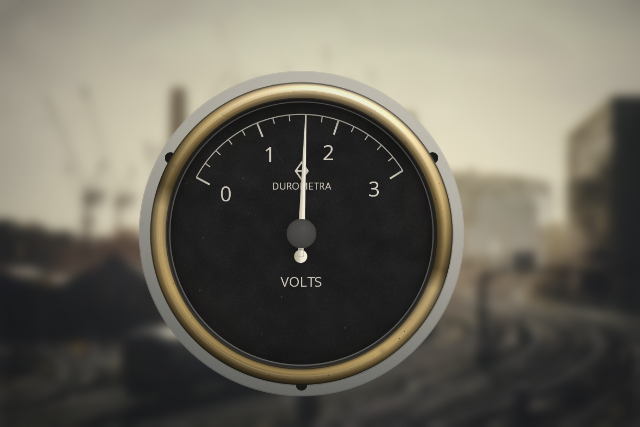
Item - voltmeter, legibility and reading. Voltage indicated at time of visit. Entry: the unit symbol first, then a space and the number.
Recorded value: V 1.6
